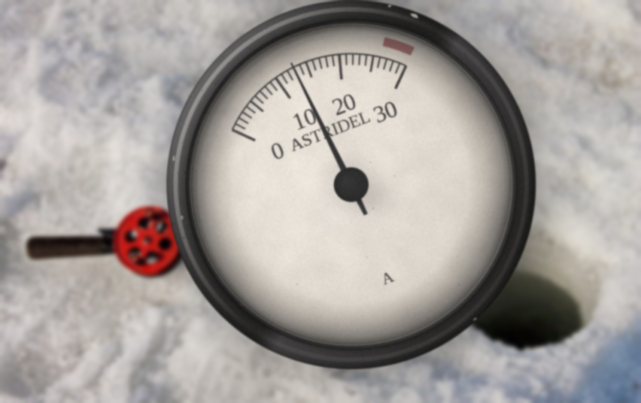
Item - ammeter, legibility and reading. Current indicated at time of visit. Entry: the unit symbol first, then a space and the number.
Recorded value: A 13
